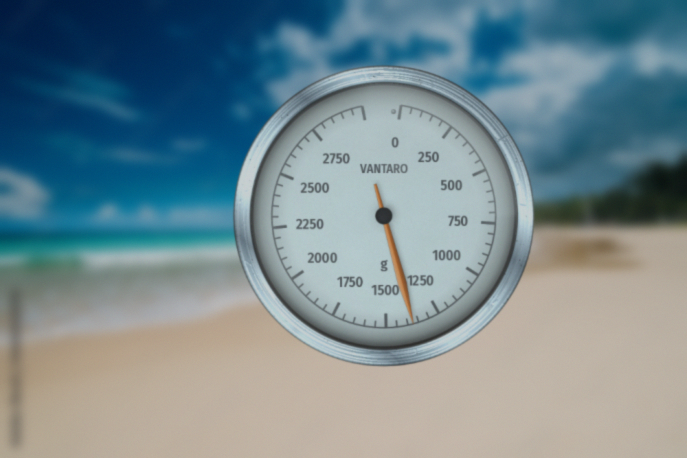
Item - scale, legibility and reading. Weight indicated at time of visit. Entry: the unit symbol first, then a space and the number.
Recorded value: g 1375
